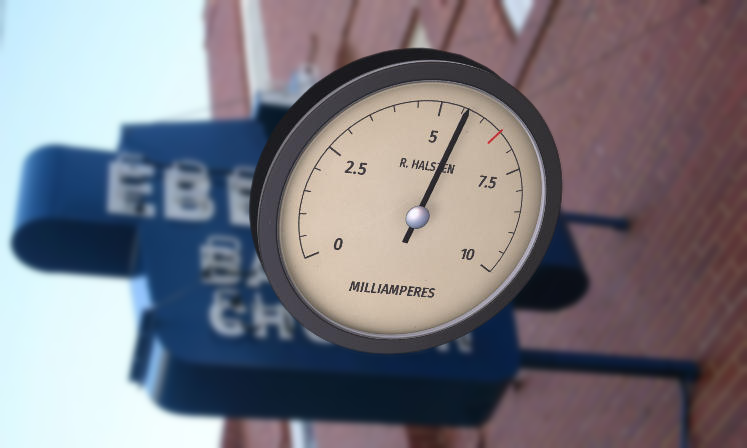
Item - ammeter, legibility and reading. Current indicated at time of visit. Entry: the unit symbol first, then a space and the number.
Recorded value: mA 5.5
